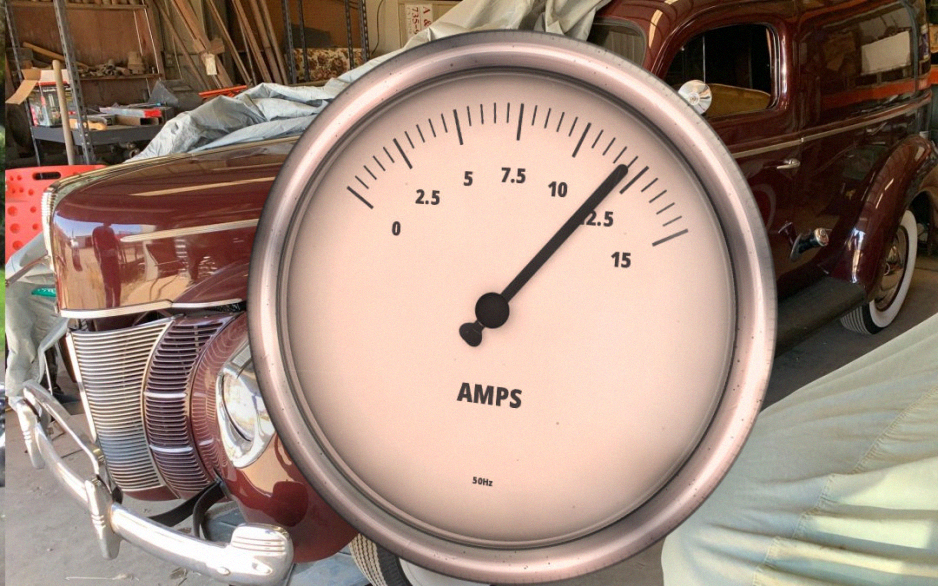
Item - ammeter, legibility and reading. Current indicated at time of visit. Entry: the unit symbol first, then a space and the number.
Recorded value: A 12
